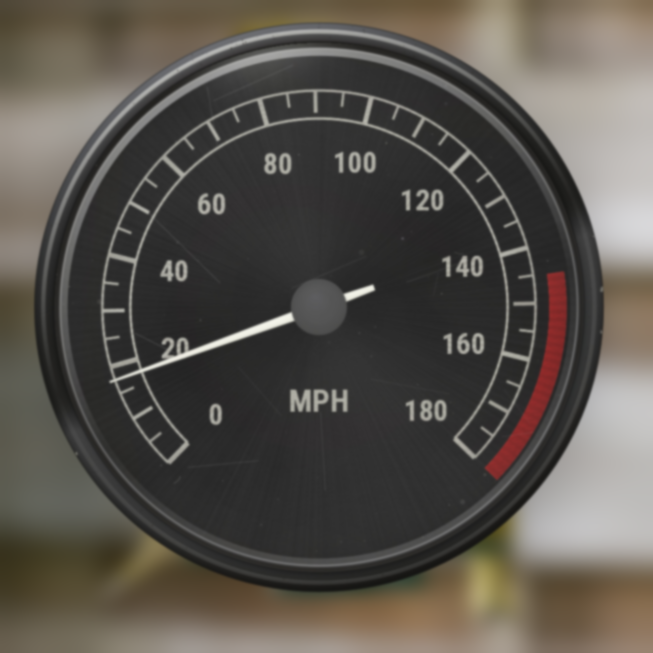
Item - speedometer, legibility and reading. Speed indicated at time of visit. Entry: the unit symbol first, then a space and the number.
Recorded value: mph 17.5
